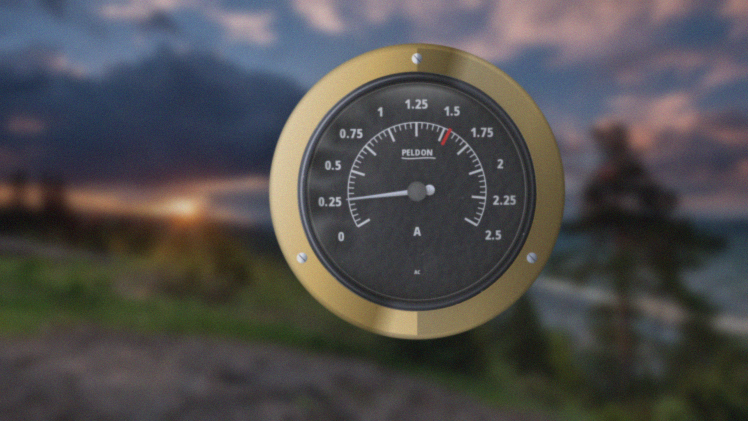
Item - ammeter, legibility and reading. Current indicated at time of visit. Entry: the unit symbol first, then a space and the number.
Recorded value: A 0.25
